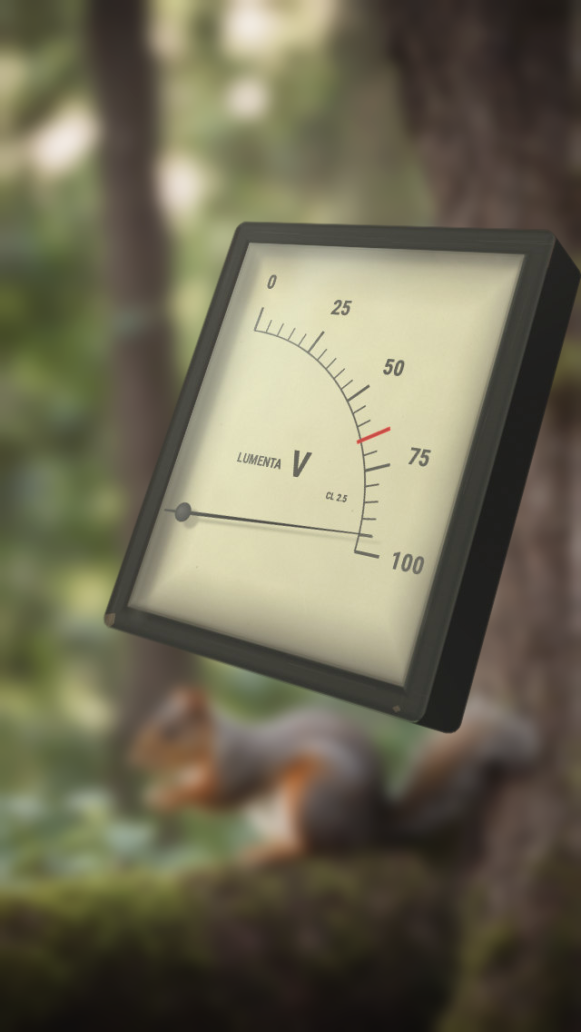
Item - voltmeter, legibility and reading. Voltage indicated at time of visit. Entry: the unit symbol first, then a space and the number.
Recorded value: V 95
